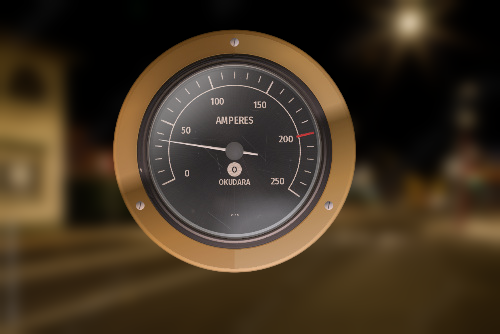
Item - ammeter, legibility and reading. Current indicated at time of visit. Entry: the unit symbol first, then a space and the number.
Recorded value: A 35
